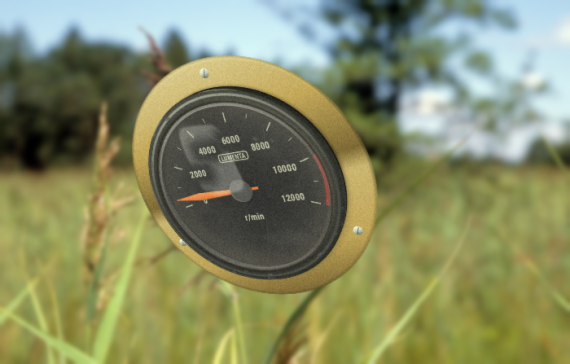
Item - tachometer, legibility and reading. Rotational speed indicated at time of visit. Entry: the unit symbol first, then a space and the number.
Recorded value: rpm 500
